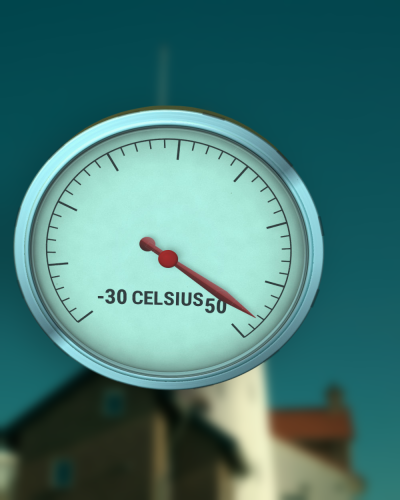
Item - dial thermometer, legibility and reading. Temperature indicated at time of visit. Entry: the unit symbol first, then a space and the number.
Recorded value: °C 46
